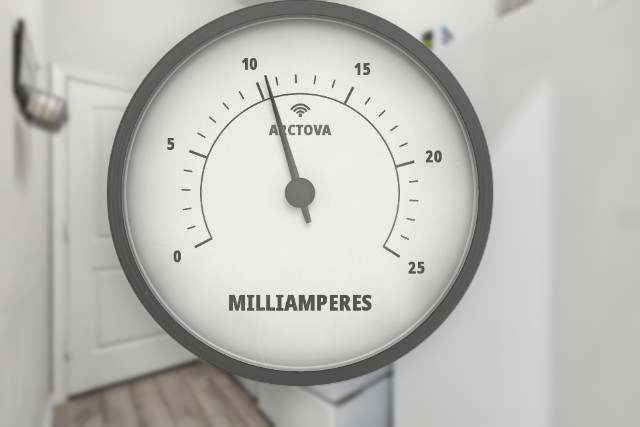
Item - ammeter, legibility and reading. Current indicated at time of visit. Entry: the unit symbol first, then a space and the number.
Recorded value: mA 10.5
